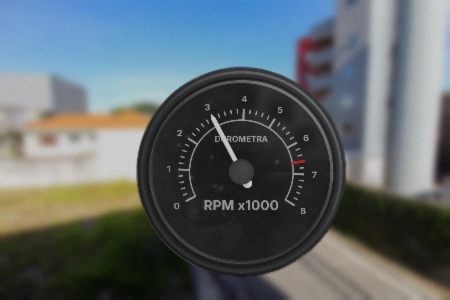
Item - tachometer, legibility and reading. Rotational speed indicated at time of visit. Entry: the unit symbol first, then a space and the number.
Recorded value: rpm 3000
